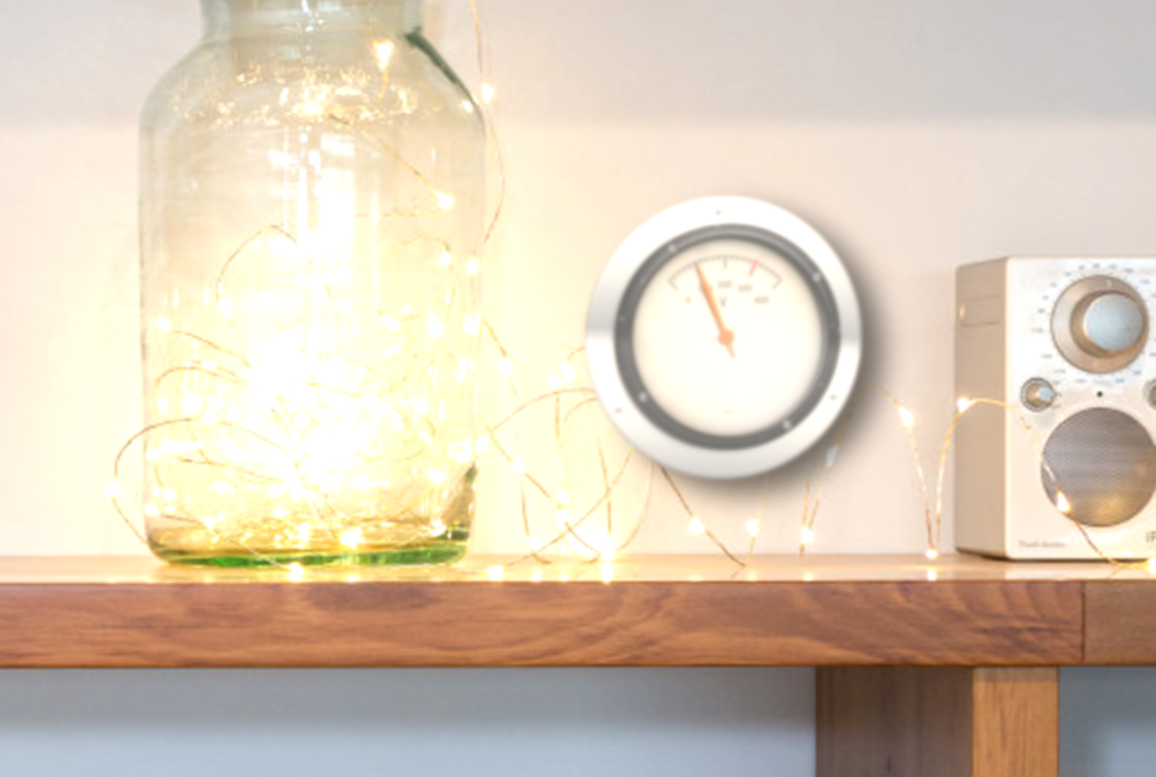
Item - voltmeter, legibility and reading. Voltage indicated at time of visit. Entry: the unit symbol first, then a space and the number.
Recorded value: V 100
